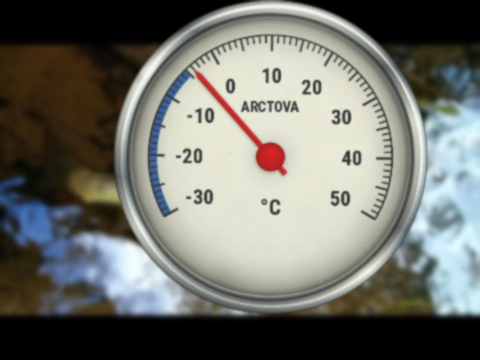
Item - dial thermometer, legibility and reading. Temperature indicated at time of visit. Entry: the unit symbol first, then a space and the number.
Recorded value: °C -4
